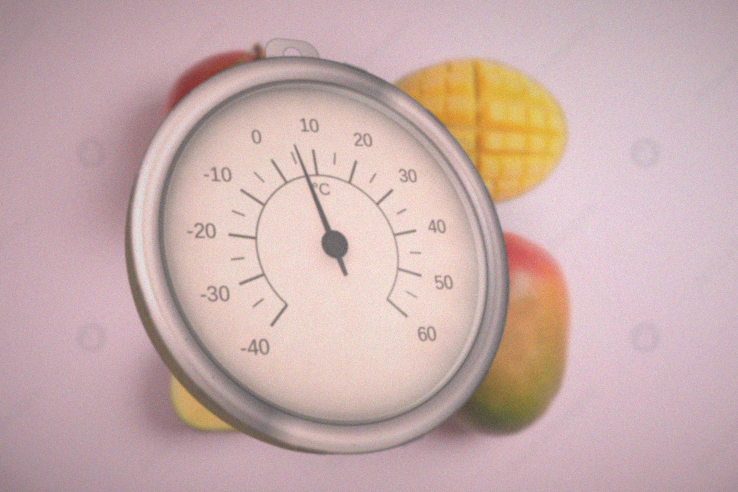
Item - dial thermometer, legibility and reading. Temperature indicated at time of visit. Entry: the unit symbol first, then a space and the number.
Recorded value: °C 5
